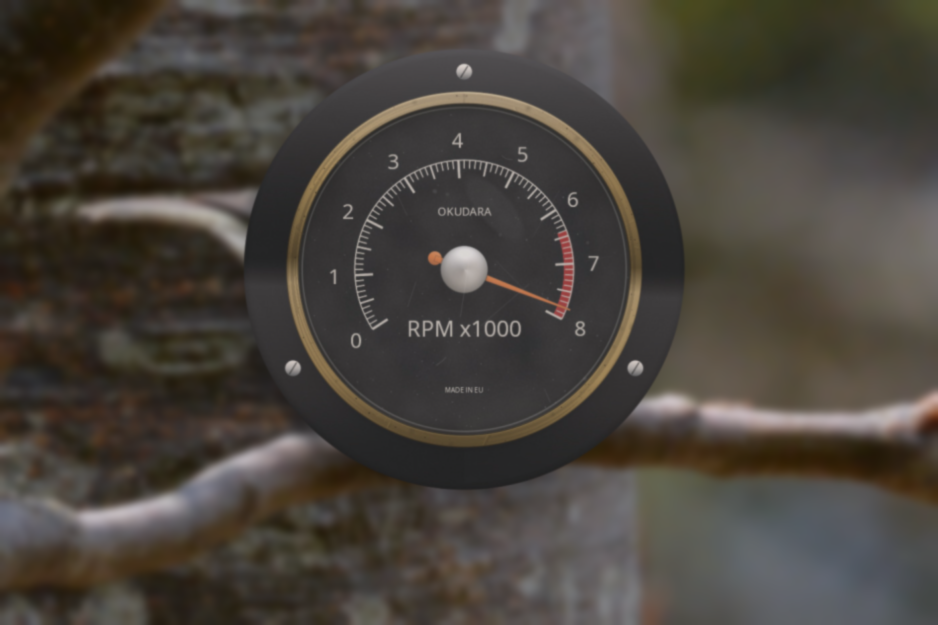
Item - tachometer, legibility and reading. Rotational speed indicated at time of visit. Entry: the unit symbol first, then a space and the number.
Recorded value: rpm 7800
